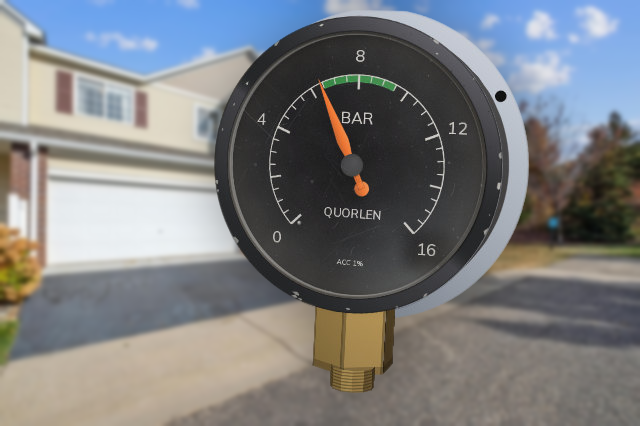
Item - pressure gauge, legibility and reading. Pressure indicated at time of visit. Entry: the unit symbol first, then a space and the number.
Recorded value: bar 6.5
